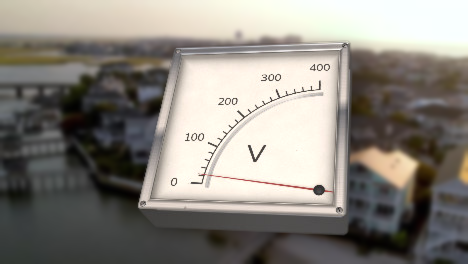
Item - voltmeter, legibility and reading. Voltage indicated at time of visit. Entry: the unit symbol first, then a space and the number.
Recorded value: V 20
